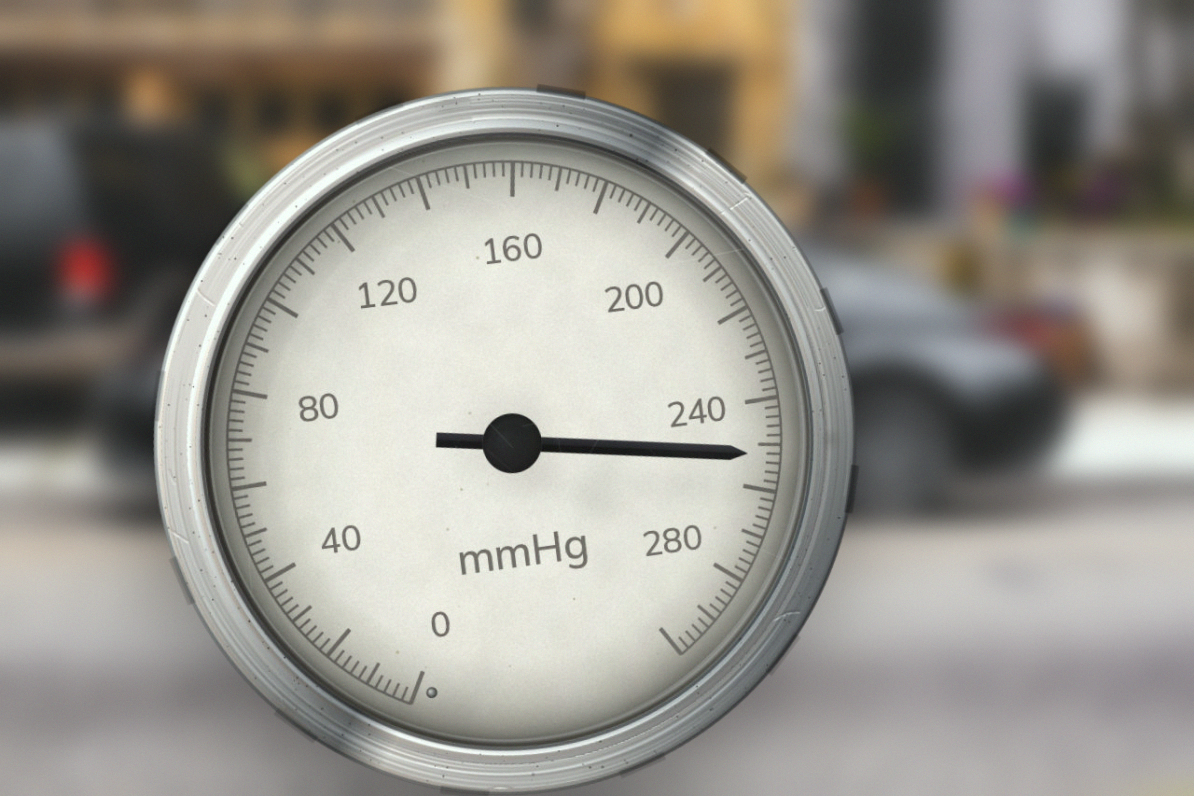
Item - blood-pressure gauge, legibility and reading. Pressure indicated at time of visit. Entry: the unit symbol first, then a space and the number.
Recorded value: mmHg 252
